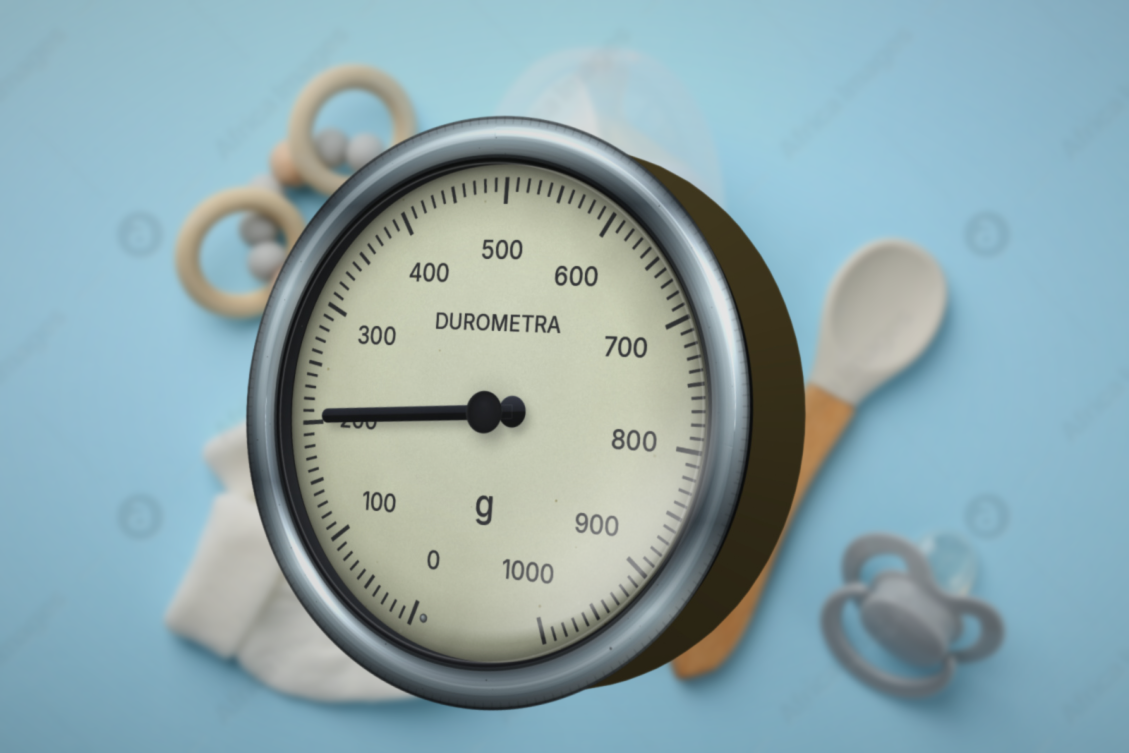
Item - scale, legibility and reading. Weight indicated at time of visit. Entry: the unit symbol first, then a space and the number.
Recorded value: g 205
